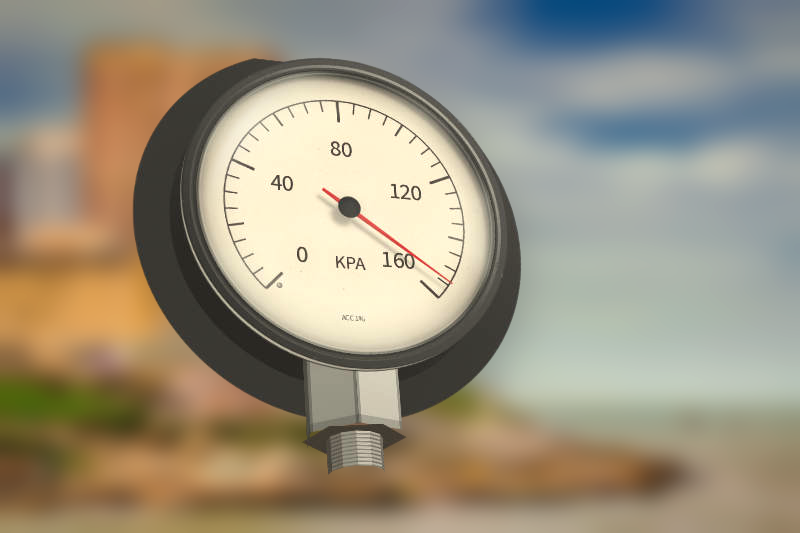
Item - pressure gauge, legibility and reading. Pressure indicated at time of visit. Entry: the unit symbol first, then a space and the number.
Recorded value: kPa 155
